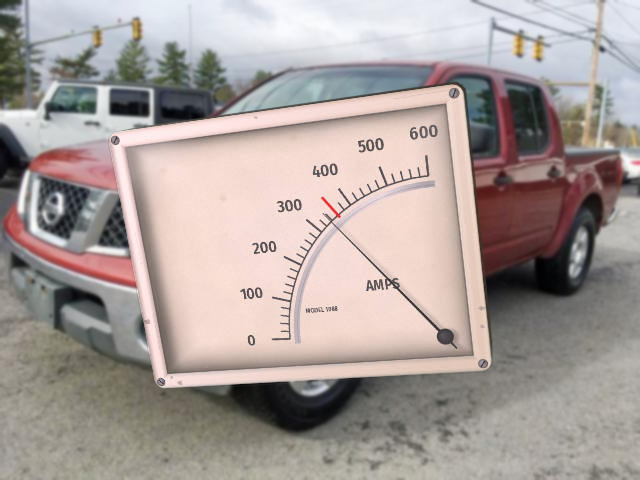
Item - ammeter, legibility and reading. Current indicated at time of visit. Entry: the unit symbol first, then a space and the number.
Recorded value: A 340
